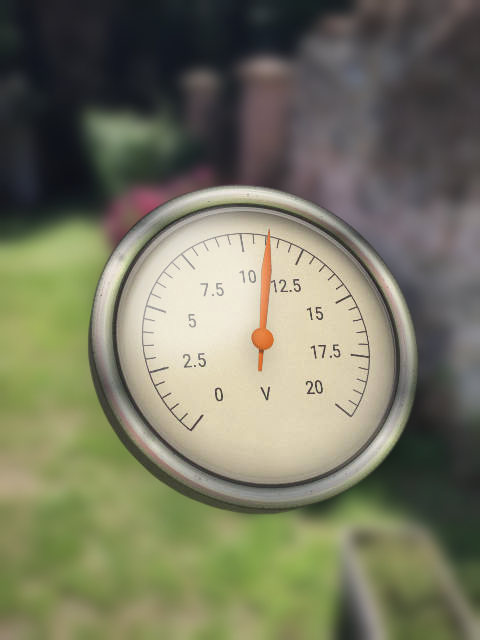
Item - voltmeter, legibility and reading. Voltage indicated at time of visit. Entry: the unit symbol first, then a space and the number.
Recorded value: V 11
